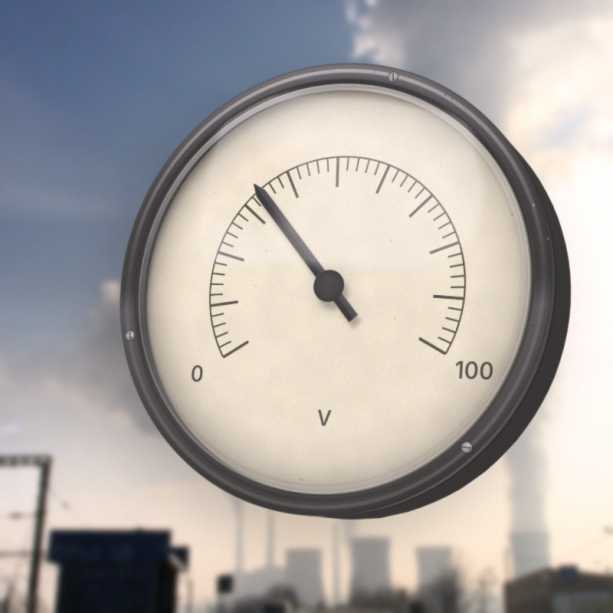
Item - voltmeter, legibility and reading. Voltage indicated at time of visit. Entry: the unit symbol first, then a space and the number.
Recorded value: V 34
